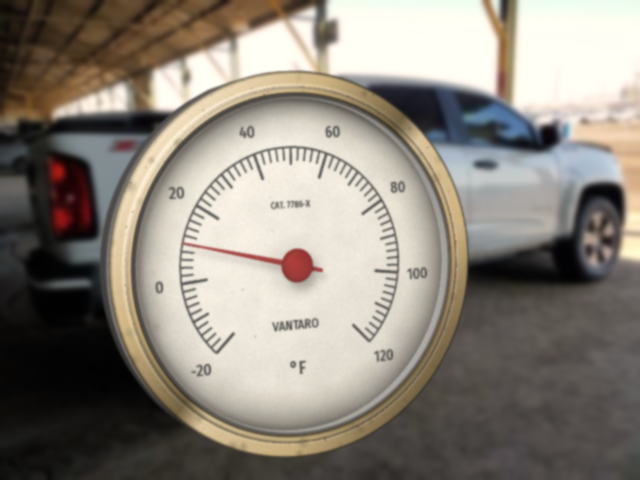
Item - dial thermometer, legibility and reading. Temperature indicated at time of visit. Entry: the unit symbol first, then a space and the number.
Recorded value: °F 10
